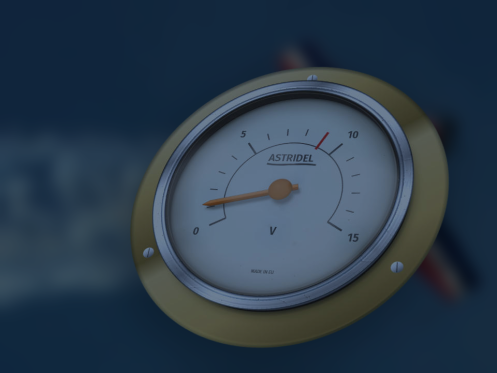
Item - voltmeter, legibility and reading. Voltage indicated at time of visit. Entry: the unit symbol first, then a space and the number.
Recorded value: V 1
